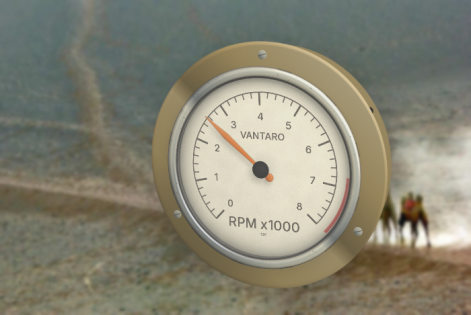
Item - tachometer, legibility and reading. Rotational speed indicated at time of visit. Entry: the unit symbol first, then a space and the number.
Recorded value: rpm 2600
